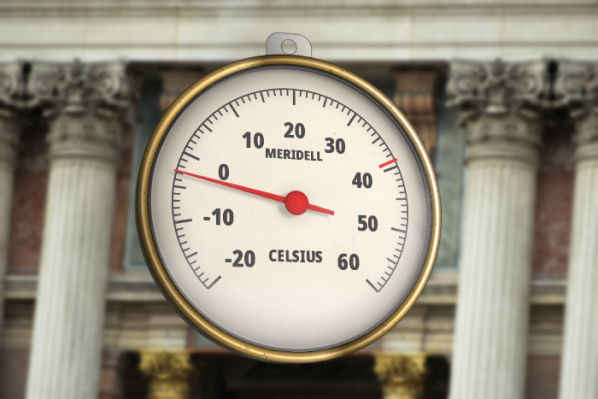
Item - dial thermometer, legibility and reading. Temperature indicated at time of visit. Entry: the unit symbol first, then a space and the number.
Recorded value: °C -3
